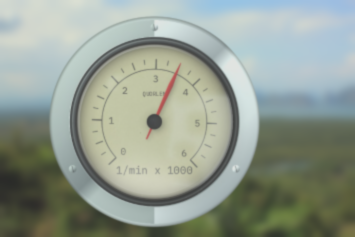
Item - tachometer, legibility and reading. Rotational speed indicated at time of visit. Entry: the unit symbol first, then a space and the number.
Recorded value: rpm 3500
